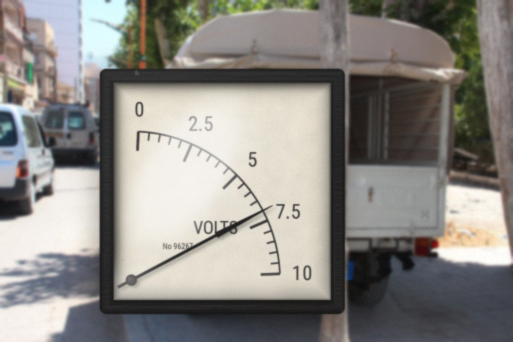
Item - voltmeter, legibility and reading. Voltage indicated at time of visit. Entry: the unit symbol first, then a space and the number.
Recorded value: V 7
